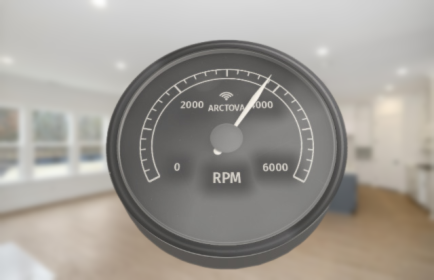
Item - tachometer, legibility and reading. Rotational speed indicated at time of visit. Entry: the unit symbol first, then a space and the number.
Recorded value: rpm 3800
